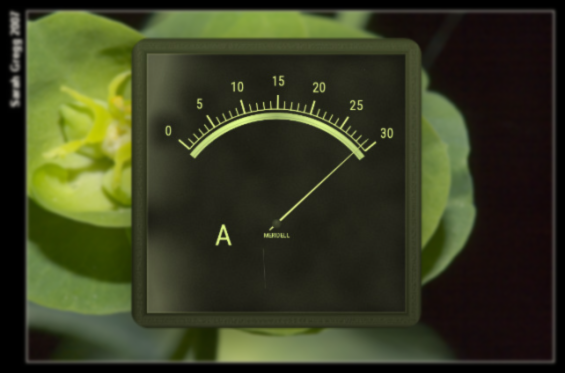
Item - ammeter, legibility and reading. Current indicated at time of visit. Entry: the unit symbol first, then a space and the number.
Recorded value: A 29
